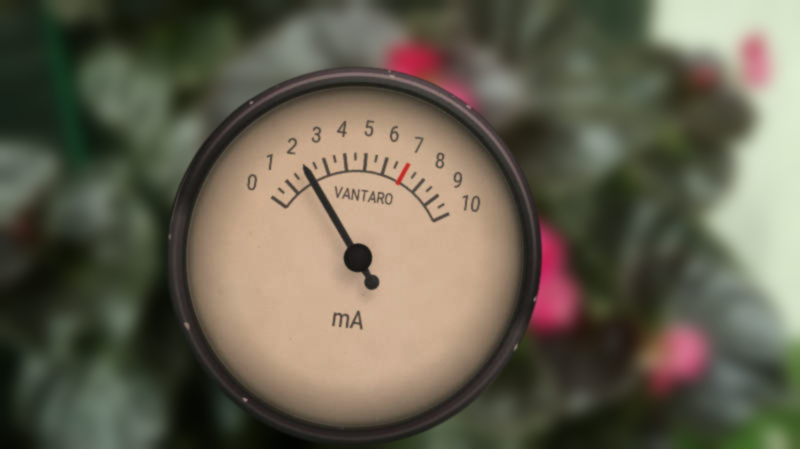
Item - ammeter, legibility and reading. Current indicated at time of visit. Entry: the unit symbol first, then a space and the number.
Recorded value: mA 2
